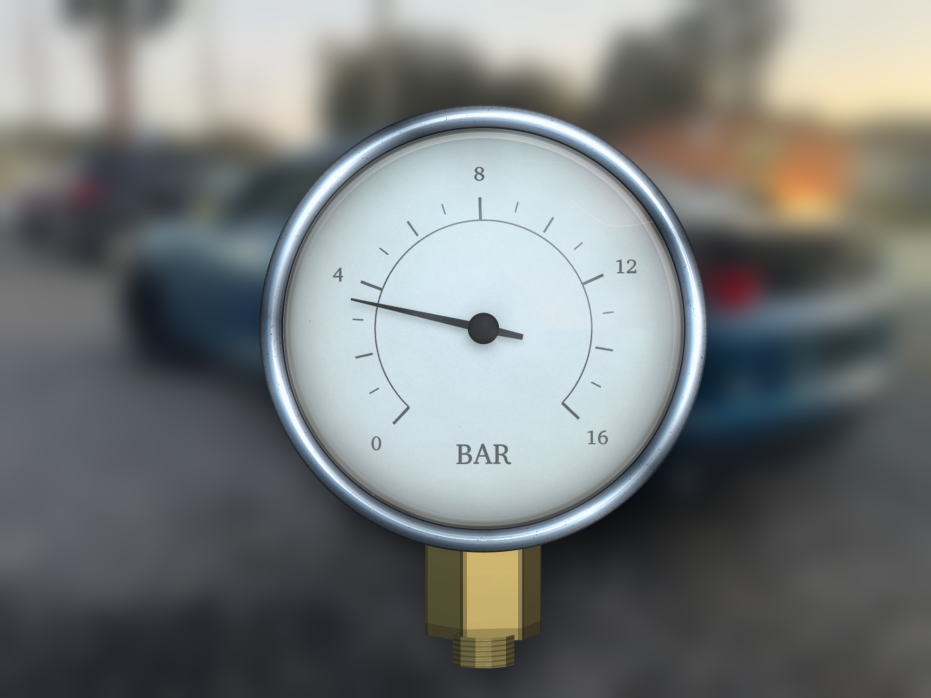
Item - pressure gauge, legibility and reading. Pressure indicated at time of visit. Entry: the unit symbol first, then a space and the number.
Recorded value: bar 3.5
